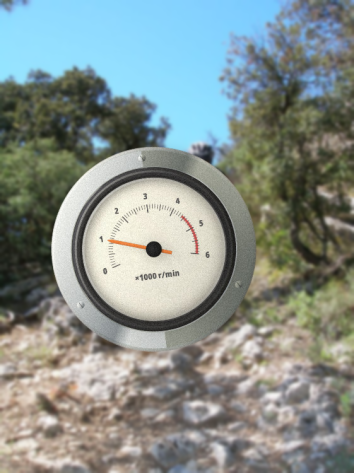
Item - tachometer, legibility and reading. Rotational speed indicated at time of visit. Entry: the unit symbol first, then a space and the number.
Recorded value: rpm 1000
